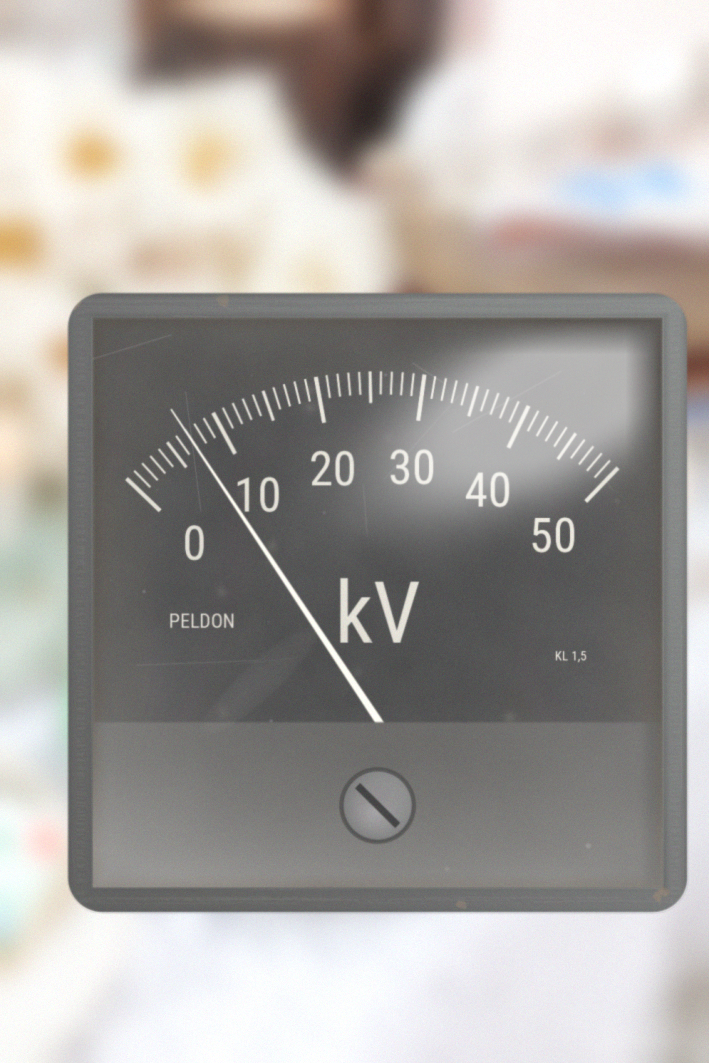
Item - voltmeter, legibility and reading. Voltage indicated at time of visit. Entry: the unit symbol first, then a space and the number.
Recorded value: kV 7
